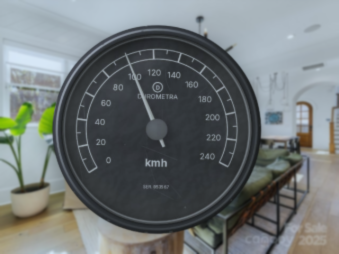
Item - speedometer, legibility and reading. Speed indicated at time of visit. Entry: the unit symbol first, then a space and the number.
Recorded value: km/h 100
